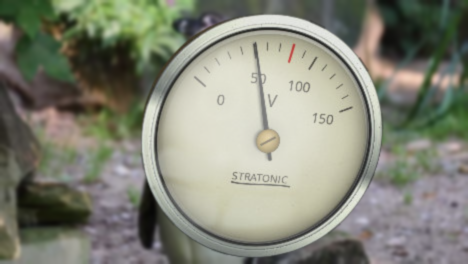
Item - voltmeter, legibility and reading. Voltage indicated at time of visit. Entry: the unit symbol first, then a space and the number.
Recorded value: V 50
